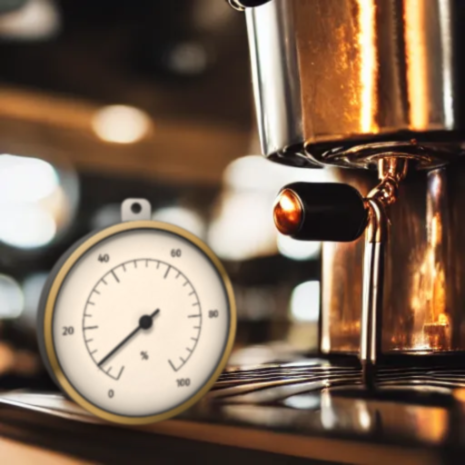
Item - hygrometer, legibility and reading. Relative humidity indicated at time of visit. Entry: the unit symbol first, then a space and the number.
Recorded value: % 8
